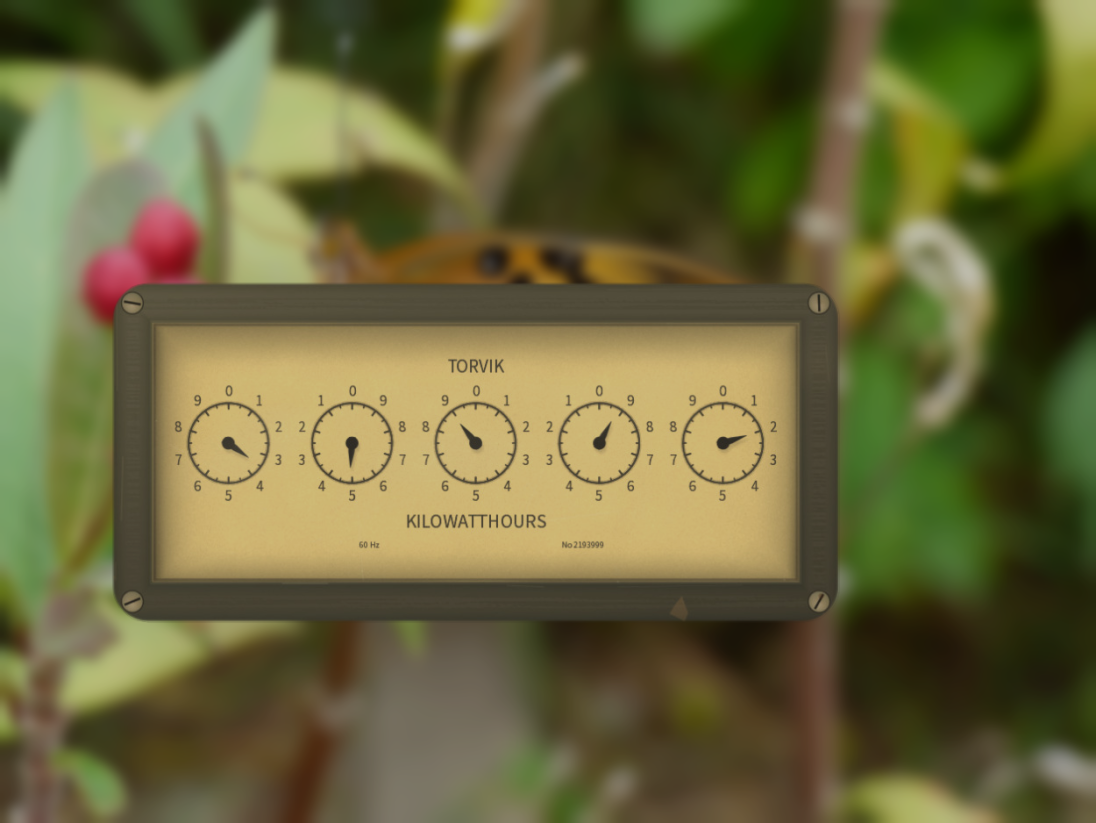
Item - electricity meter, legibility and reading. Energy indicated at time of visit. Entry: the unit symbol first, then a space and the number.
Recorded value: kWh 34892
